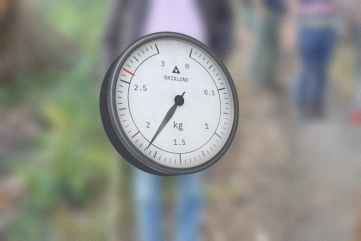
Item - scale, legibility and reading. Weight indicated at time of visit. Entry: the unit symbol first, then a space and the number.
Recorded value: kg 1.85
